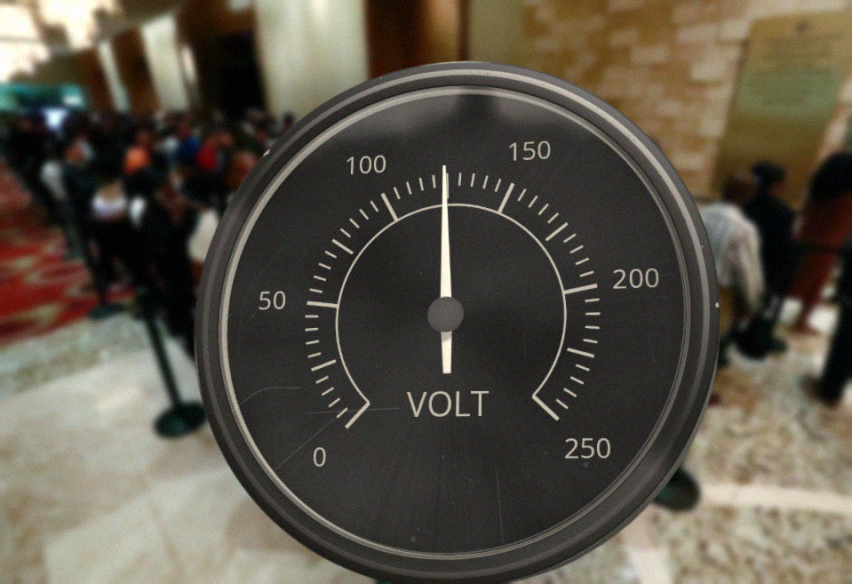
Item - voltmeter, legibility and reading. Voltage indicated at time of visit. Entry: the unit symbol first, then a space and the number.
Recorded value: V 125
